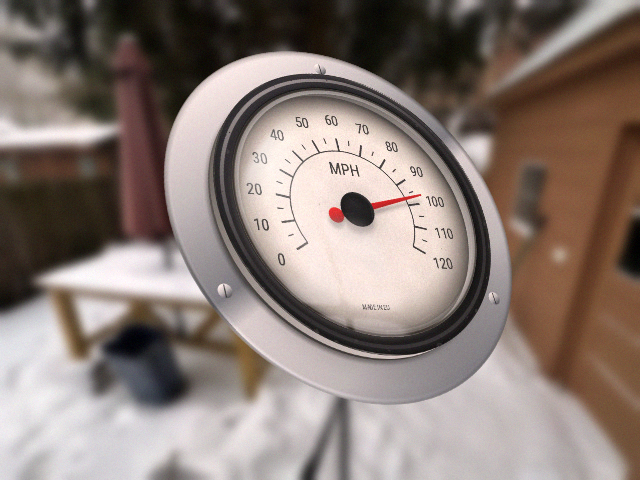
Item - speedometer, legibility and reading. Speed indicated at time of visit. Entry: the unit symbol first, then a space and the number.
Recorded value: mph 97.5
